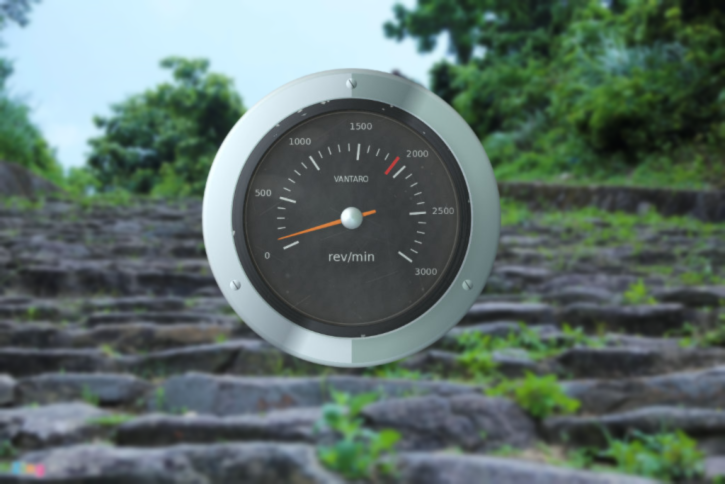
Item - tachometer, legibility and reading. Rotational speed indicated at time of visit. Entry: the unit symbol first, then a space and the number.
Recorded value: rpm 100
